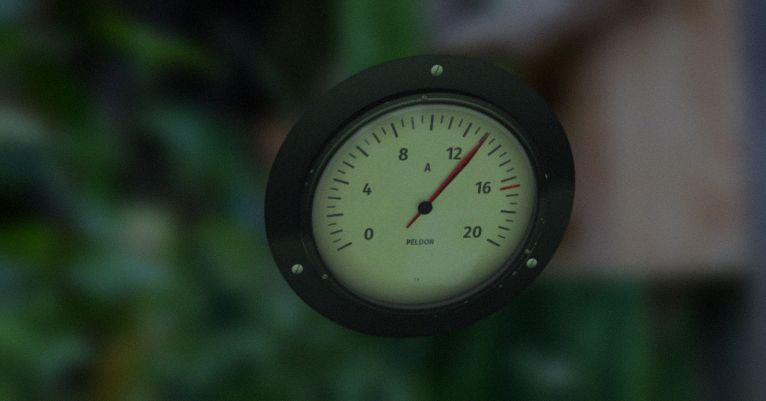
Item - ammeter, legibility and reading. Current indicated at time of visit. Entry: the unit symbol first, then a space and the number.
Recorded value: A 13
